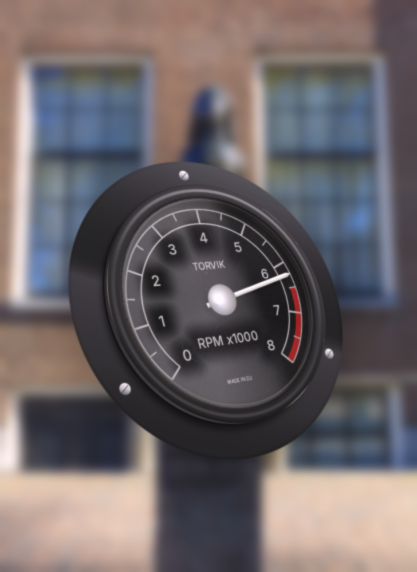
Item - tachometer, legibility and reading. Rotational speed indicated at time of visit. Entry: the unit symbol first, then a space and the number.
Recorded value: rpm 6250
